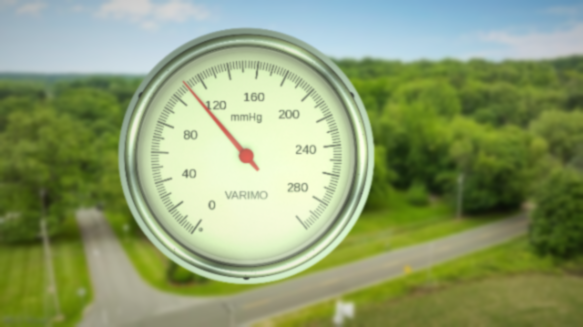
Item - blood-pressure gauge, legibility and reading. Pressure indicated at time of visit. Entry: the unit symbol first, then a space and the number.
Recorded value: mmHg 110
